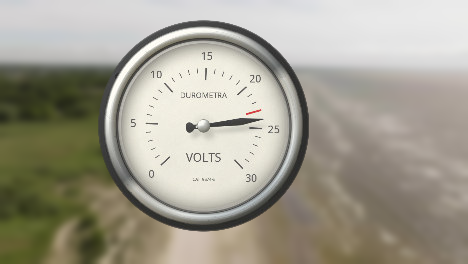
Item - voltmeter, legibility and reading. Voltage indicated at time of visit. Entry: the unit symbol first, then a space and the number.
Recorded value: V 24
